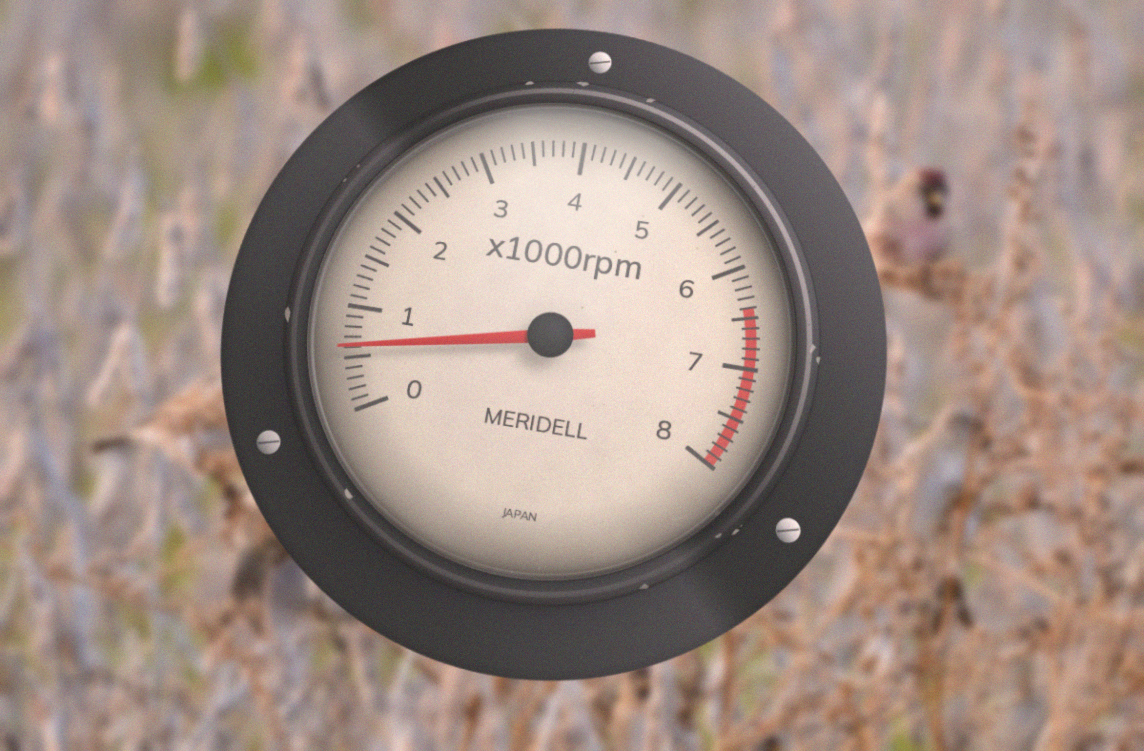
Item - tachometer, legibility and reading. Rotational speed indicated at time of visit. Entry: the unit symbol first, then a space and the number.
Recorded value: rpm 600
